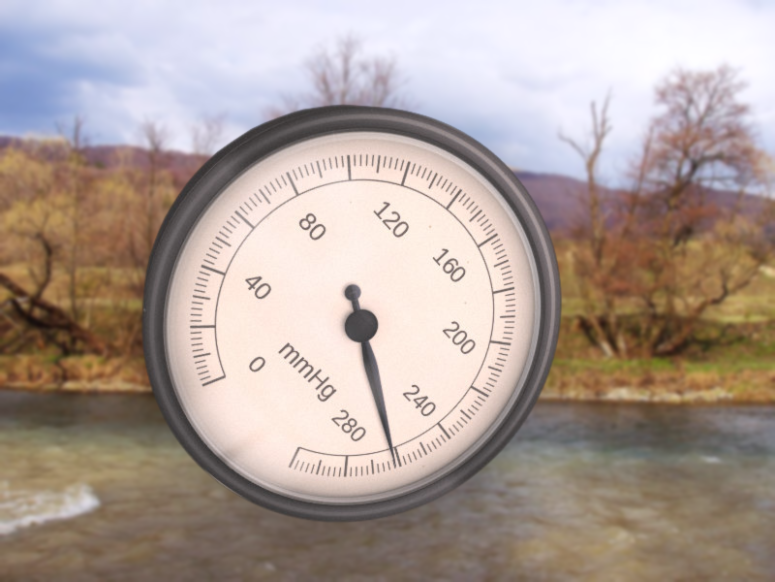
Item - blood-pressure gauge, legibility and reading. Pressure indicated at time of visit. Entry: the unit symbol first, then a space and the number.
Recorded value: mmHg 262
